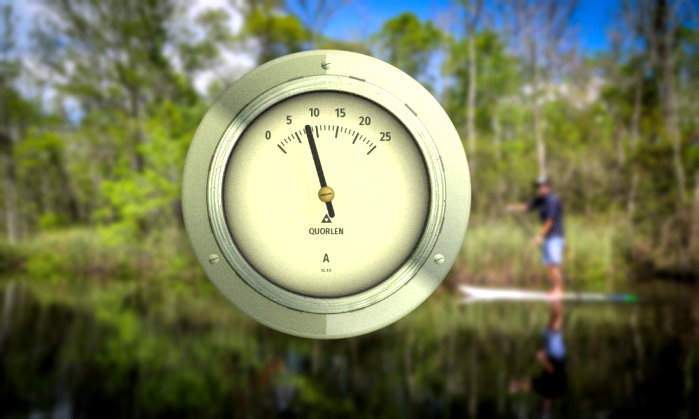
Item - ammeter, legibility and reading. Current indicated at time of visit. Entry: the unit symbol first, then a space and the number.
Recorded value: A 8
